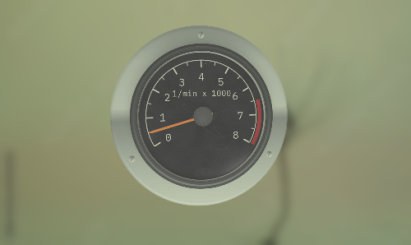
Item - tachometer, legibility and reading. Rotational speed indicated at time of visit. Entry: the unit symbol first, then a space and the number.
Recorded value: rpm 500
